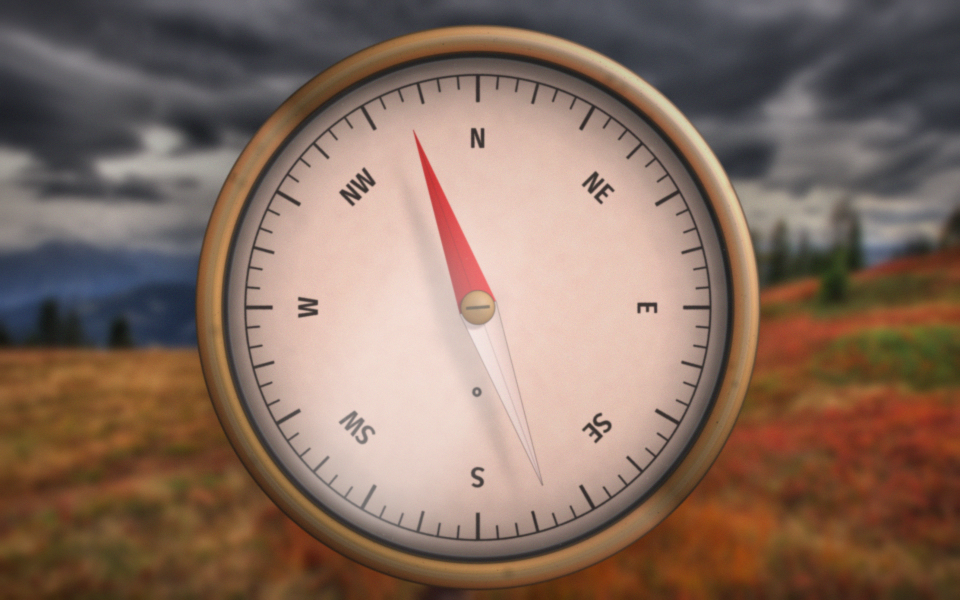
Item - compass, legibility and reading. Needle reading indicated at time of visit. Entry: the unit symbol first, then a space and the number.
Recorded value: ° 340
